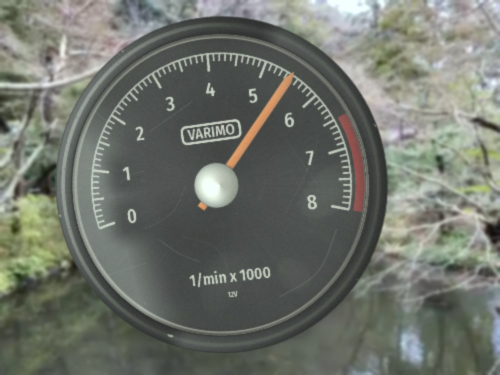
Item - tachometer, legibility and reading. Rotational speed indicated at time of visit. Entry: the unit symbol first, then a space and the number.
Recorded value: rpm 5500
